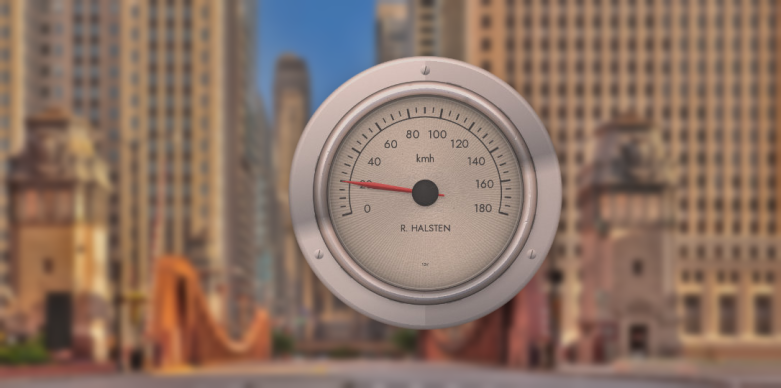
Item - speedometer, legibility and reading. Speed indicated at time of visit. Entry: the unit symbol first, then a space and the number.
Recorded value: km/h 20
